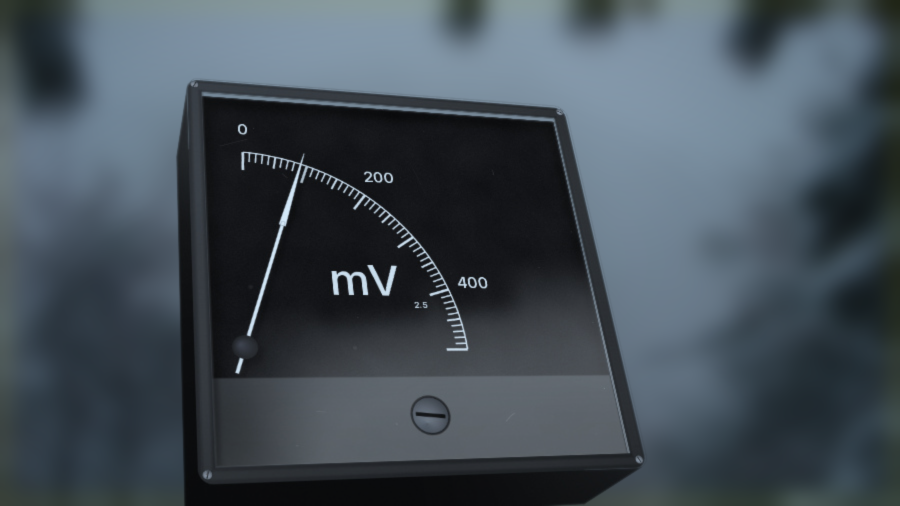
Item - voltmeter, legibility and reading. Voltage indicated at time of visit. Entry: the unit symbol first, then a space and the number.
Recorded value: mV 90
